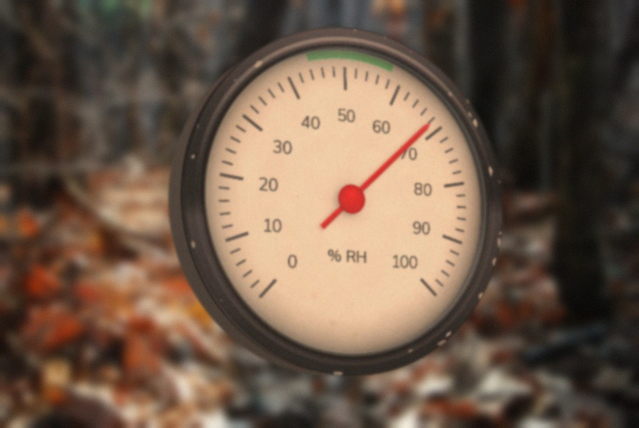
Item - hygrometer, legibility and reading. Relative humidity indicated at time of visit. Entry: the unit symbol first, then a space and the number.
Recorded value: % 68
